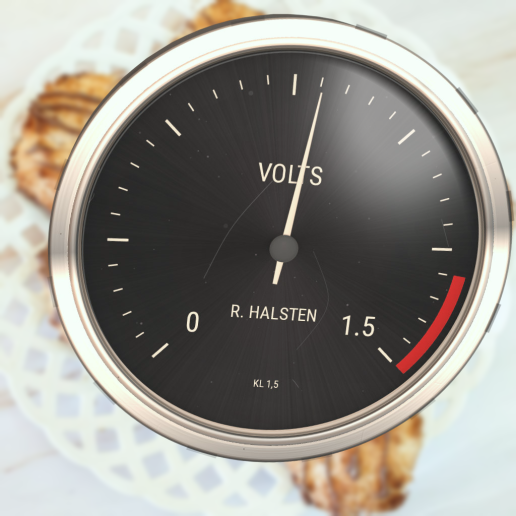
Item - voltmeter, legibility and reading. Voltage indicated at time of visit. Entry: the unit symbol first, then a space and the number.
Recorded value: V 0.8
